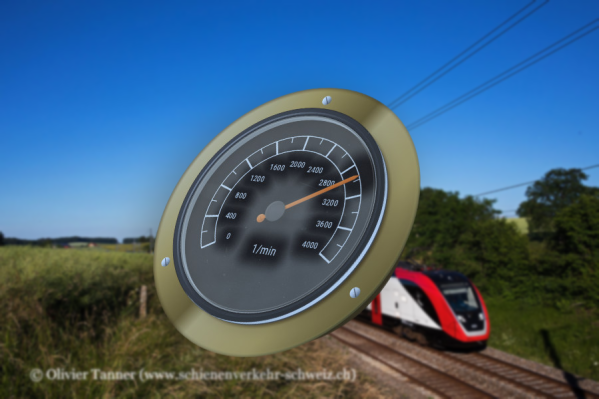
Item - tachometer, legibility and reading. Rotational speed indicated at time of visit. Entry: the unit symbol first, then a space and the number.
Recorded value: rpm 3000
